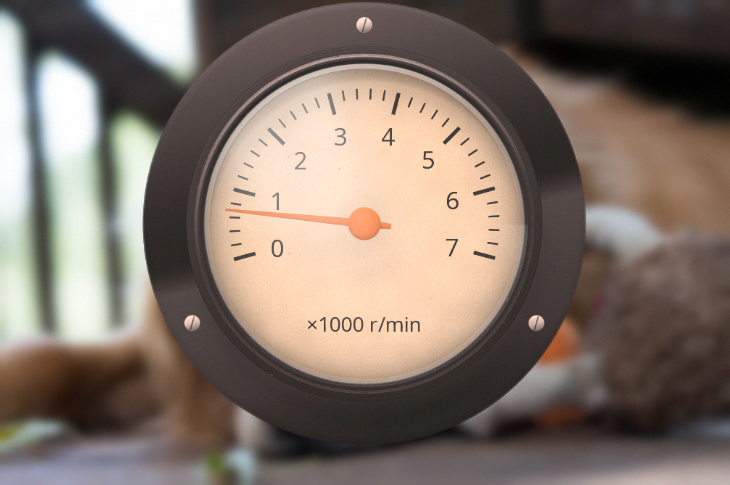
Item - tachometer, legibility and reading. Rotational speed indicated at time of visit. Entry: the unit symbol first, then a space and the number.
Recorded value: rpm 700
